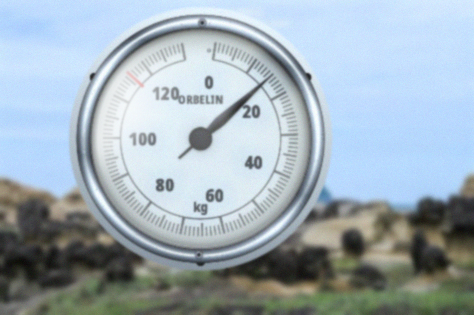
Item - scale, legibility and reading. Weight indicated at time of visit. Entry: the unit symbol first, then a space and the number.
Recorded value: kg 15
